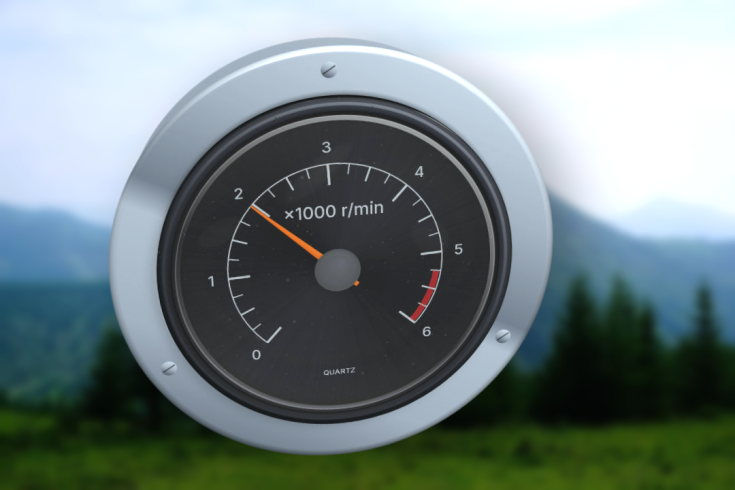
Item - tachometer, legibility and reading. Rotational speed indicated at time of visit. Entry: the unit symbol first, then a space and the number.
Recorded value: rpm 2000
